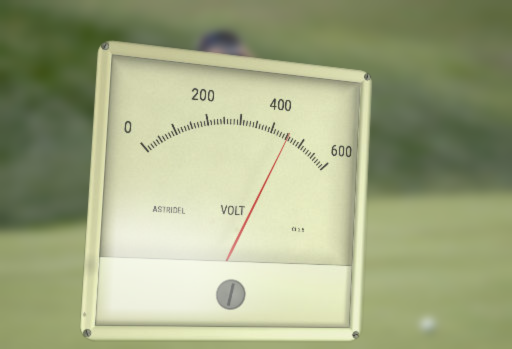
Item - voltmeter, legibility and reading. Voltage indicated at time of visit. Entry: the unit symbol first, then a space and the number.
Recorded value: V 450
